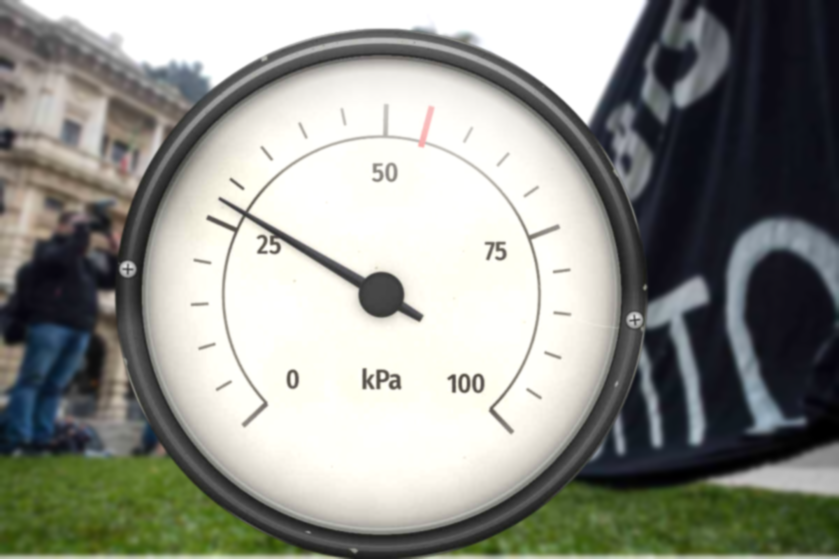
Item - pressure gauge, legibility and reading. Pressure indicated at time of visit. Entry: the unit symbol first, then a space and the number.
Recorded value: kPa 27.5
